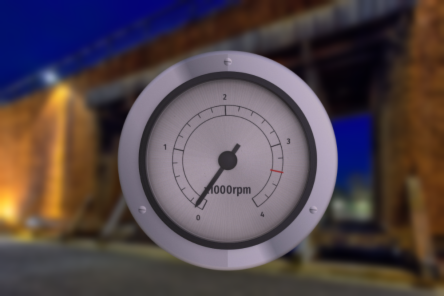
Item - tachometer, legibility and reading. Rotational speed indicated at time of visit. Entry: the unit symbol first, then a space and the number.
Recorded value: rpm 100
